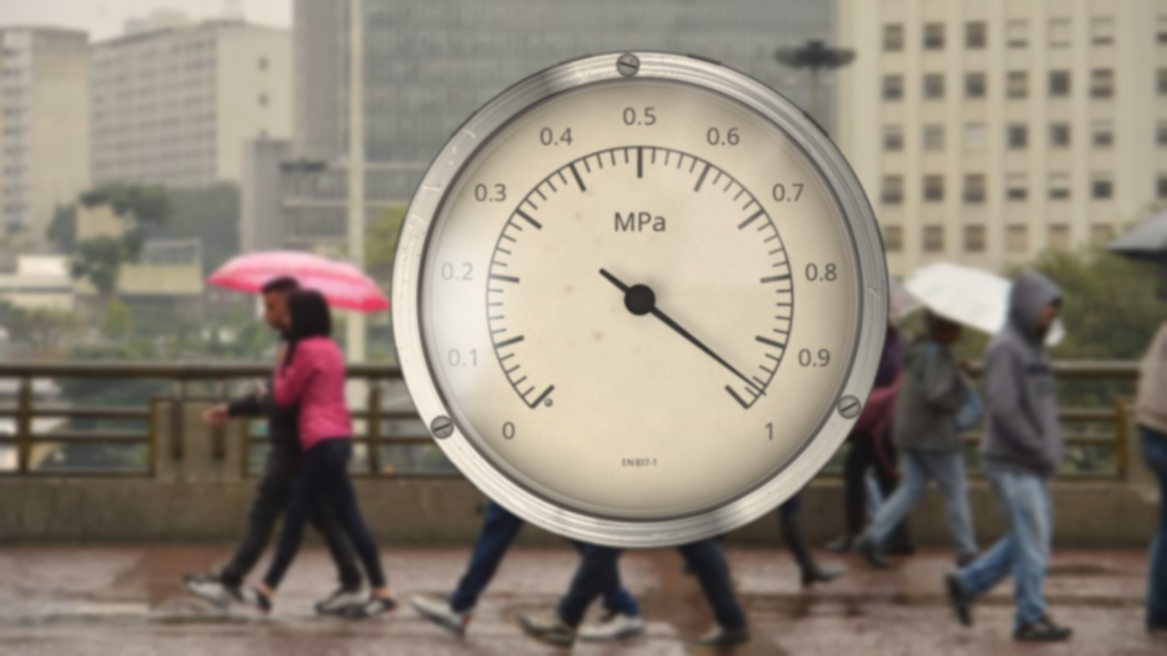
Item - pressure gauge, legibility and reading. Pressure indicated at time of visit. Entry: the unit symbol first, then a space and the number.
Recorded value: MPa 0.97
